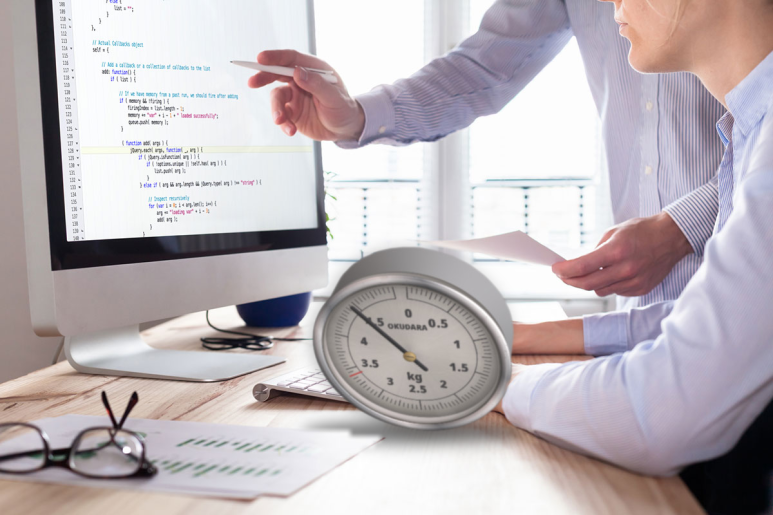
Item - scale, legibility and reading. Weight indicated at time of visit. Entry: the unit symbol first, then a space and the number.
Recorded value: kg 4.5
